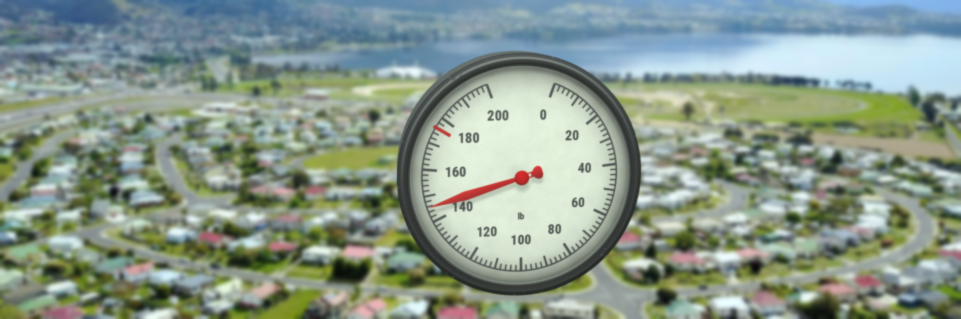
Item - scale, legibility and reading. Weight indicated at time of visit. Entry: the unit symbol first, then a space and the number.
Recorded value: lb 146
